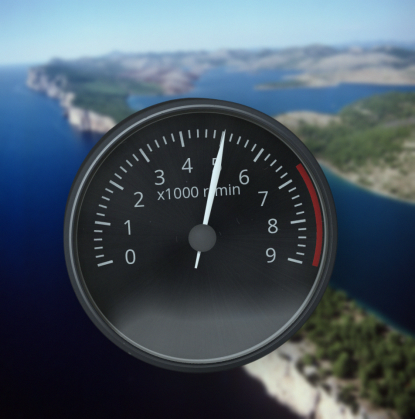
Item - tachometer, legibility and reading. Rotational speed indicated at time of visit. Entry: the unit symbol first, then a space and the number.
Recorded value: rpm 5000
